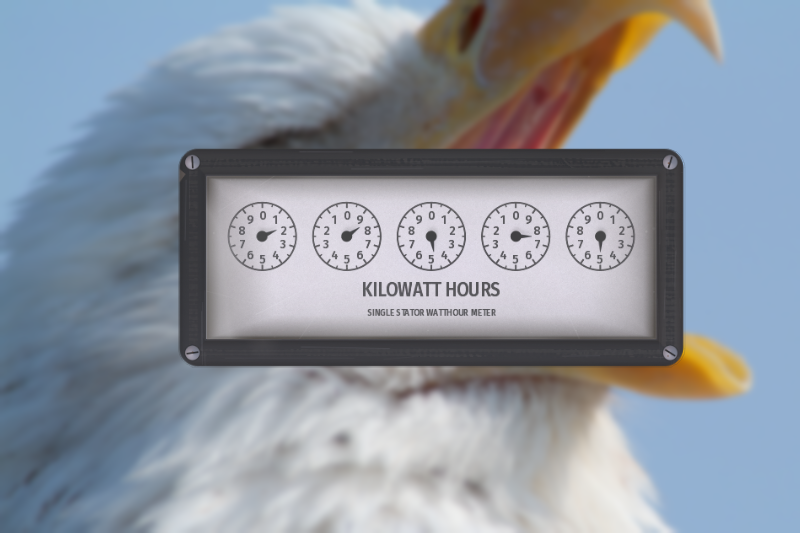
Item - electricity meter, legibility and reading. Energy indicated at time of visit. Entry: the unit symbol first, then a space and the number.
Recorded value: kWh 18475
